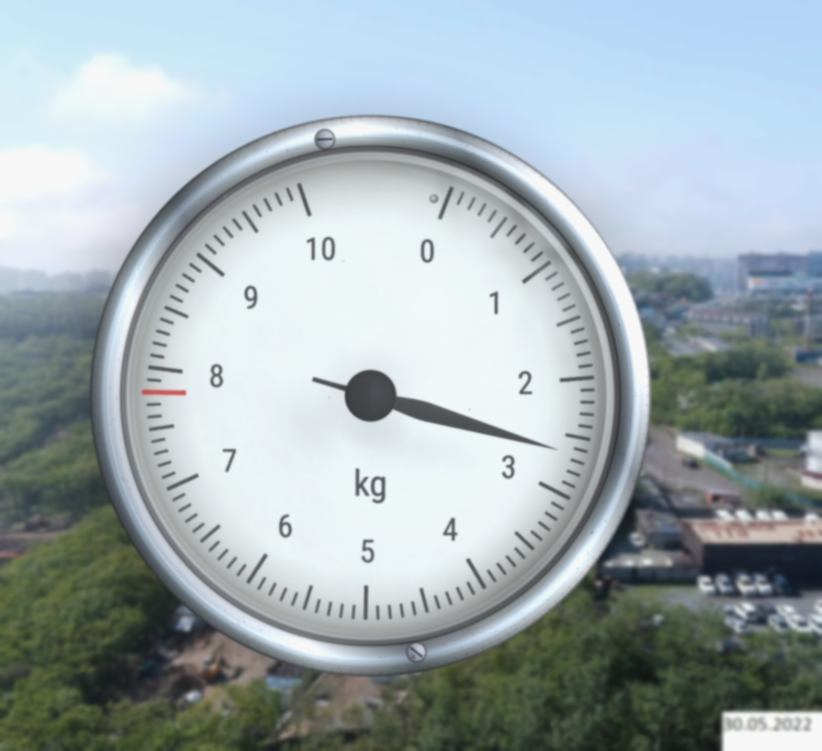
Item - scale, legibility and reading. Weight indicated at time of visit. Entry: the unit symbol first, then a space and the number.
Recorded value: kg 2.65
